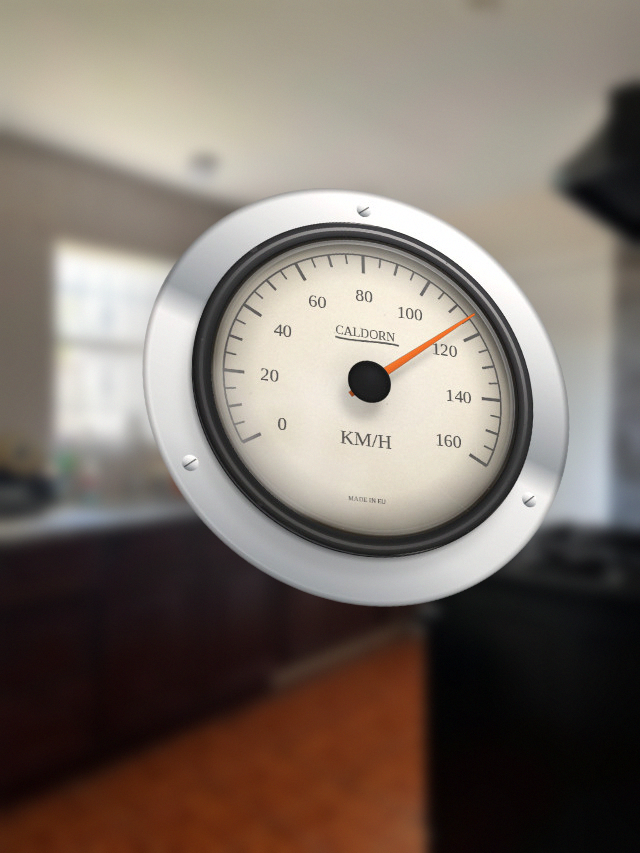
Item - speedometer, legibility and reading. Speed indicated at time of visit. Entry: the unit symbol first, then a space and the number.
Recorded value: km/h 115
